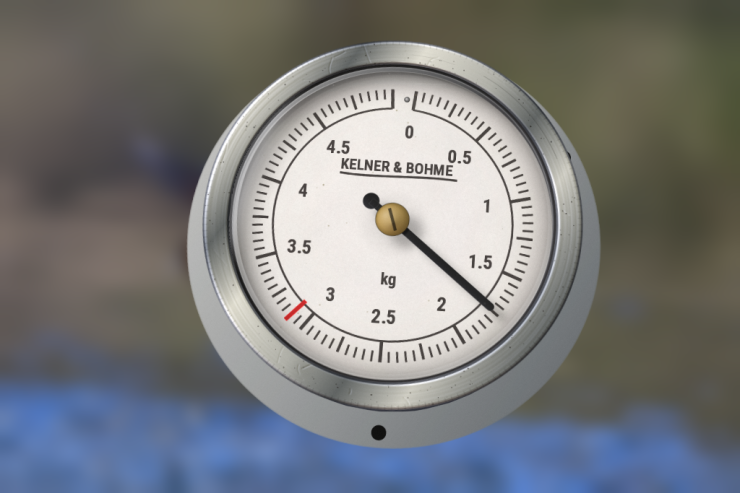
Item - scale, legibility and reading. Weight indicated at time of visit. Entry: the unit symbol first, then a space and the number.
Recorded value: kg 1.75
